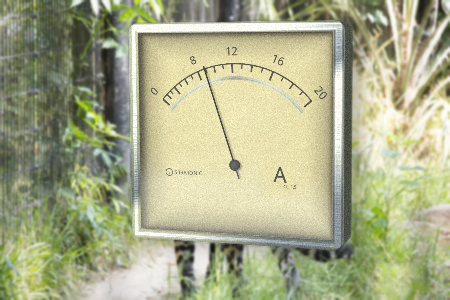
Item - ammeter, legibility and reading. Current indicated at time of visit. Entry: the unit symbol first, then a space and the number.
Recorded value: A 9
